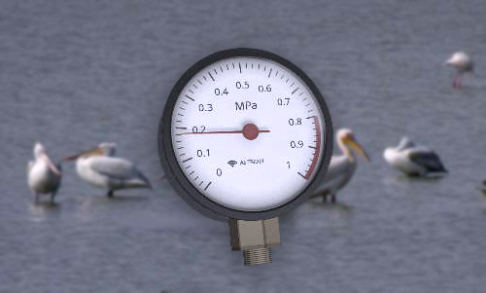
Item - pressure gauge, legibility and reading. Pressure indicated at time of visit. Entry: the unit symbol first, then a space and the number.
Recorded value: MPa 0.18
